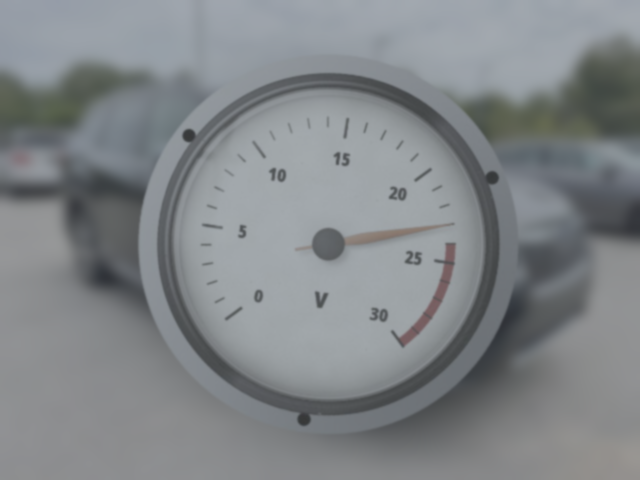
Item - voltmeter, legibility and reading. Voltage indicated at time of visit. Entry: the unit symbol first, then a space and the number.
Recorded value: V 23
